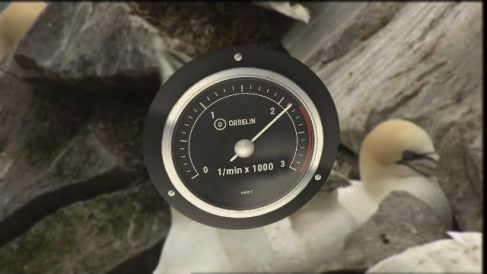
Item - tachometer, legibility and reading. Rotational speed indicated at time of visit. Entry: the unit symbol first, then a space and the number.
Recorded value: rpm 2100
